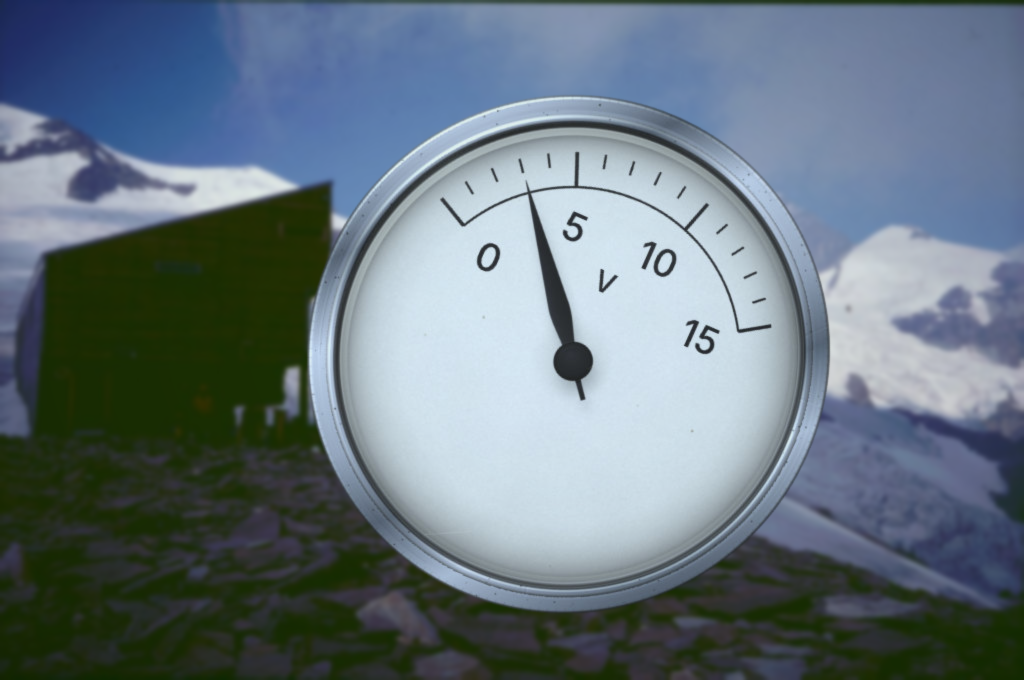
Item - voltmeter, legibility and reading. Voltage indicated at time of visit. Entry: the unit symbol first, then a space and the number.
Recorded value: V 3
